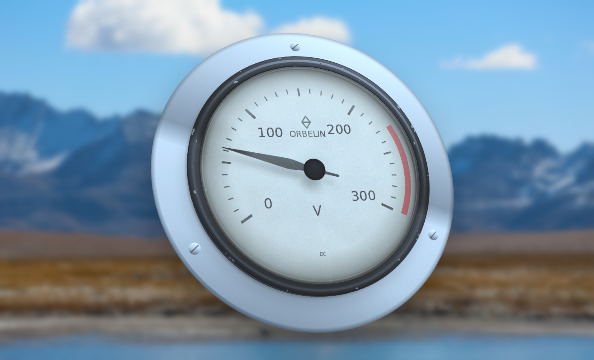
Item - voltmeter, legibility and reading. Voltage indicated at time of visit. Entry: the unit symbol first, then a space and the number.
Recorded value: V 60
